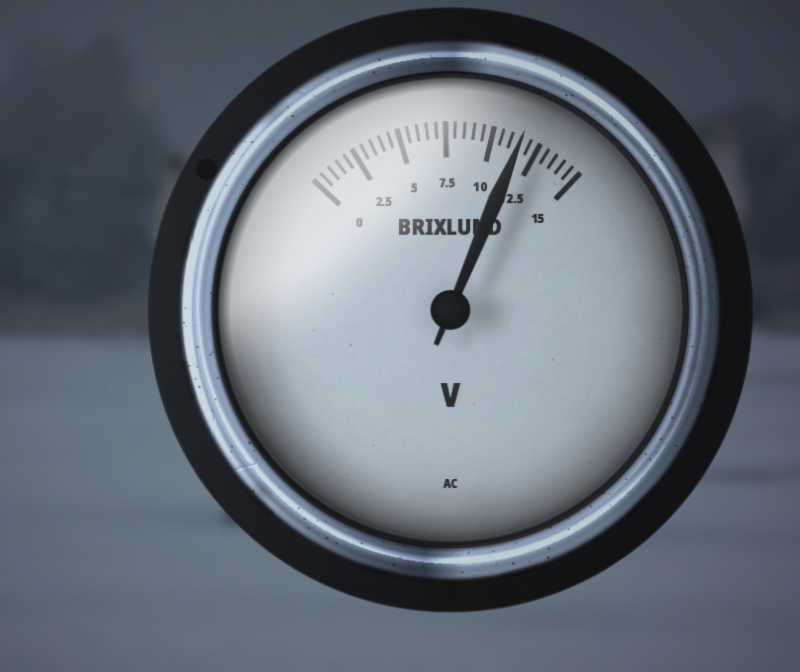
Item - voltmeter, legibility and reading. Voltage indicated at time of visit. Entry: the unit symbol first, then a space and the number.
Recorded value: V 11.5
